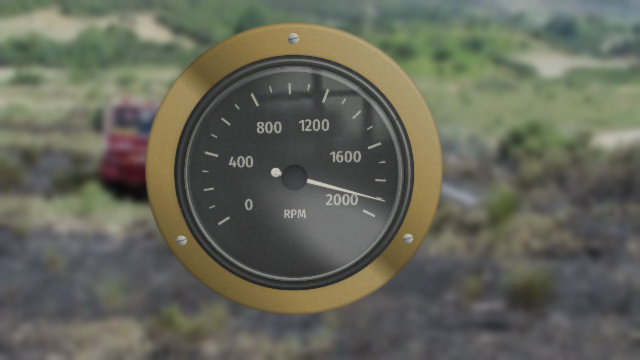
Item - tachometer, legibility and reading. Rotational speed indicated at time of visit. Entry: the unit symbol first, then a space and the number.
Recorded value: rpm 1900
